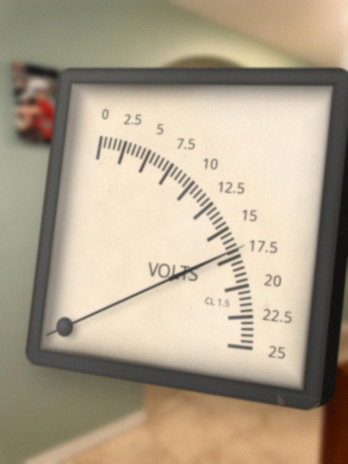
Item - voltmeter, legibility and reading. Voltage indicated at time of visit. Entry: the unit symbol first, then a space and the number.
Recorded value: V 17
